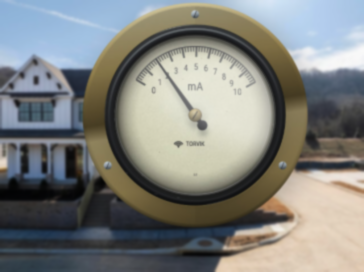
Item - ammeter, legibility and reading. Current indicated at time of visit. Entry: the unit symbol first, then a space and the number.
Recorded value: mA 2
